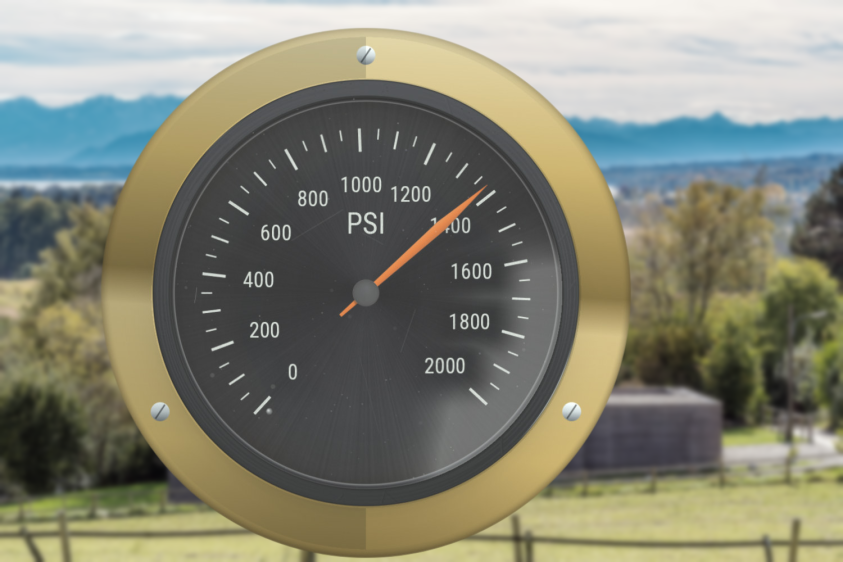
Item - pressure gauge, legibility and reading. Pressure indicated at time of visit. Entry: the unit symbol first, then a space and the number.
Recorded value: psi 1375
